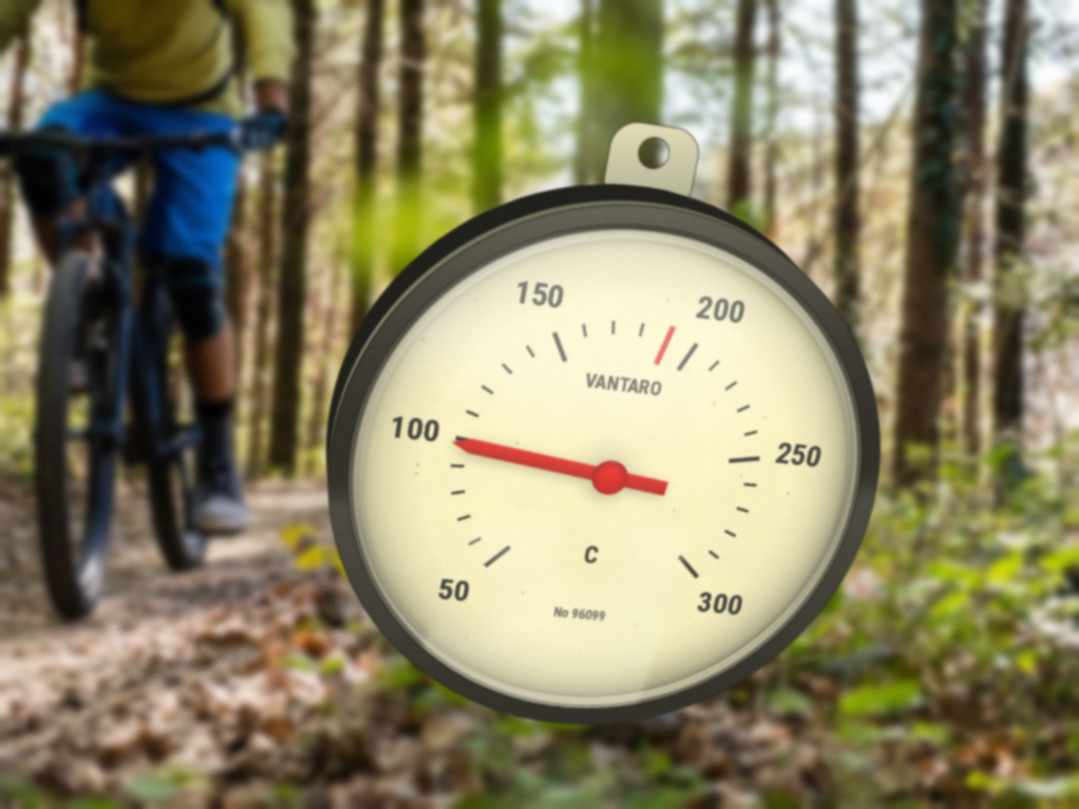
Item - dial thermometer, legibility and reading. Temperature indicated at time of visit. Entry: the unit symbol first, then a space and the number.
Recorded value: °C 100
